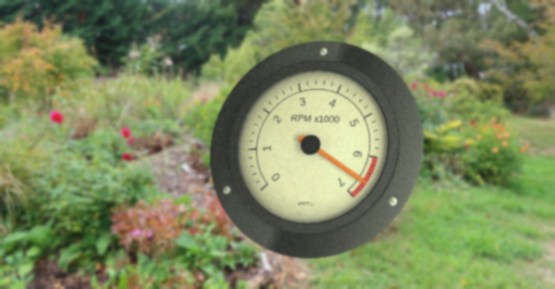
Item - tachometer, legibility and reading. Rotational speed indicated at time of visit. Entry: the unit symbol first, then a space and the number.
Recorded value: rpm 6600
